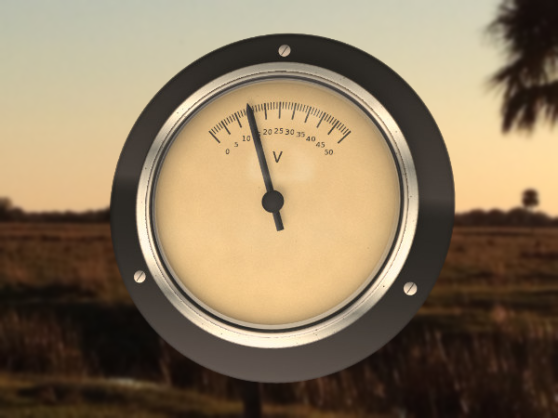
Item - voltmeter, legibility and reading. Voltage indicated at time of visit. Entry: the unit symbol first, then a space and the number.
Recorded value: V 15
